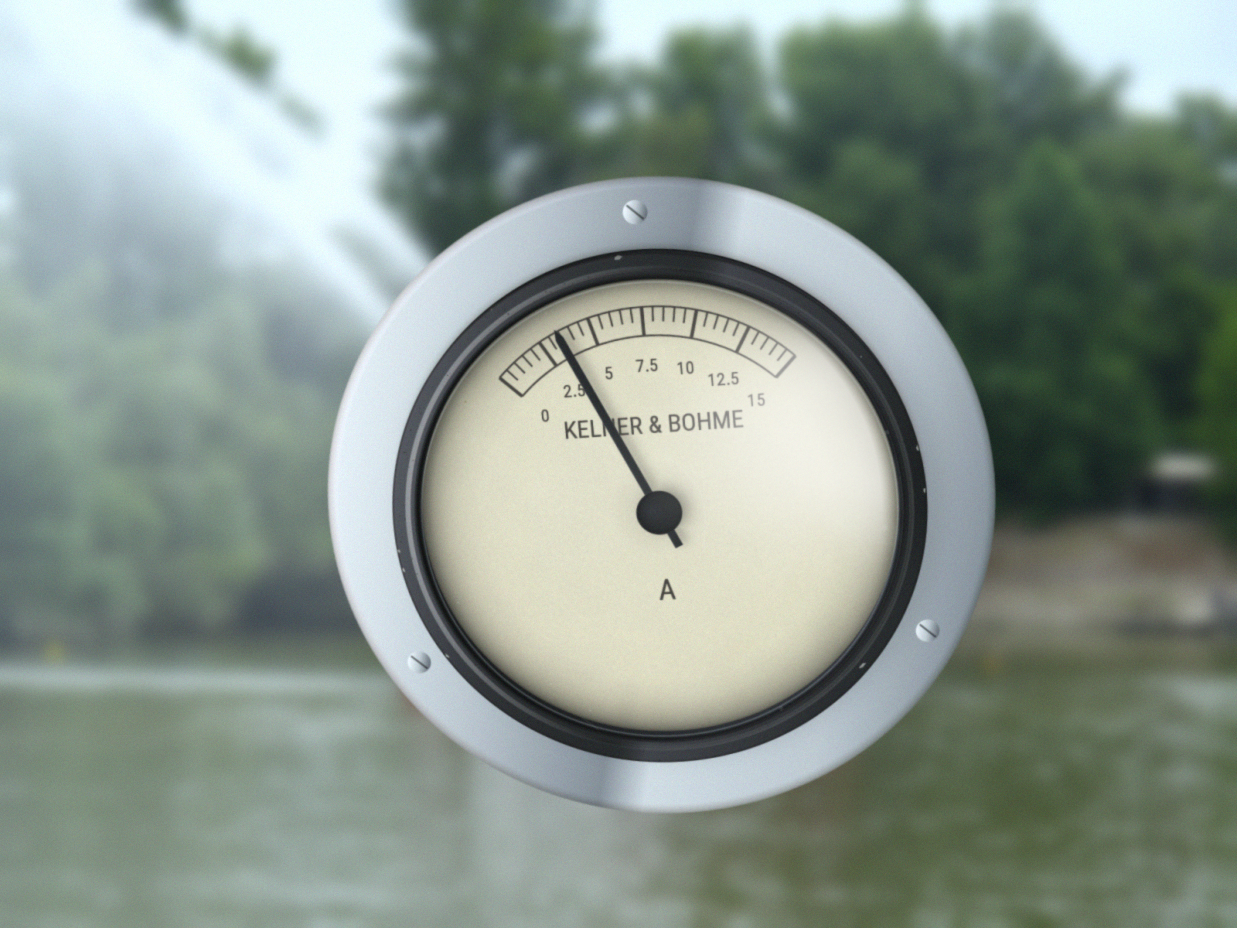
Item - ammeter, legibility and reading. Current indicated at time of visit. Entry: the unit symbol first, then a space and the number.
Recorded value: A 3.5
